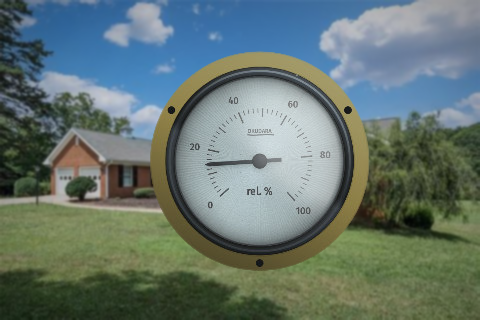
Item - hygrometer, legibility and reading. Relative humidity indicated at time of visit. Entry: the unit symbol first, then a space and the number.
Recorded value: % 14
